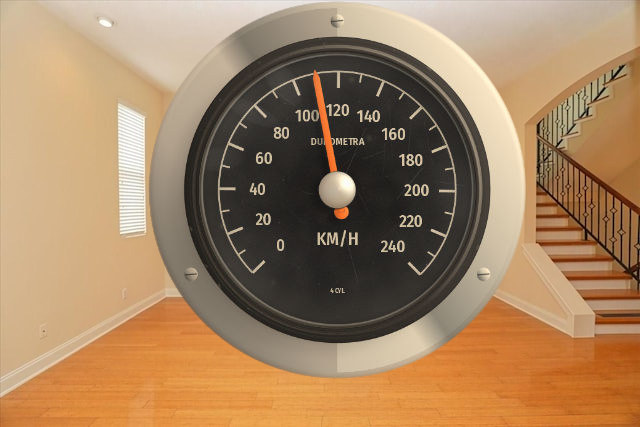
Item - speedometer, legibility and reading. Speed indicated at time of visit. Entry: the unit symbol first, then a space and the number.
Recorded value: km/h 110
